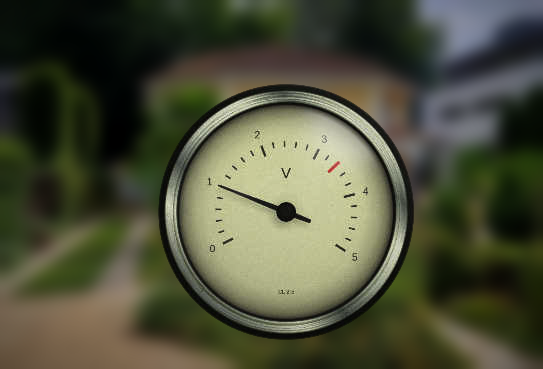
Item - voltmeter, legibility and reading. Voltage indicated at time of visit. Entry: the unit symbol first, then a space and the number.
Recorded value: V 1
